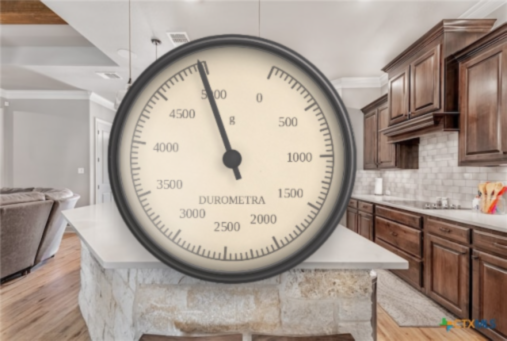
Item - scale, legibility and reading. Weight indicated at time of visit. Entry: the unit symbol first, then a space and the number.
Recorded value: g 4950
